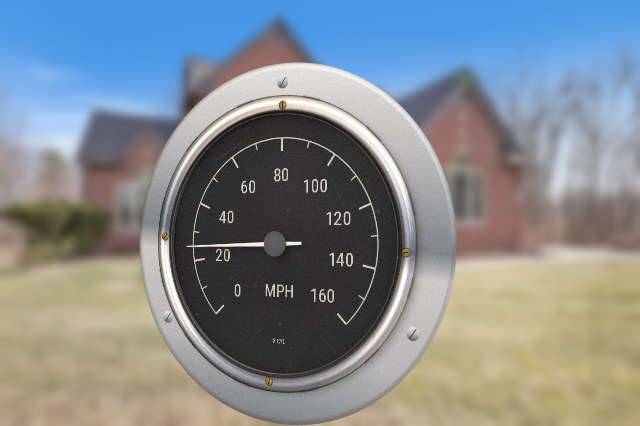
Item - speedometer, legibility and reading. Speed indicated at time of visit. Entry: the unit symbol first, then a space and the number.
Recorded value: mph 25
